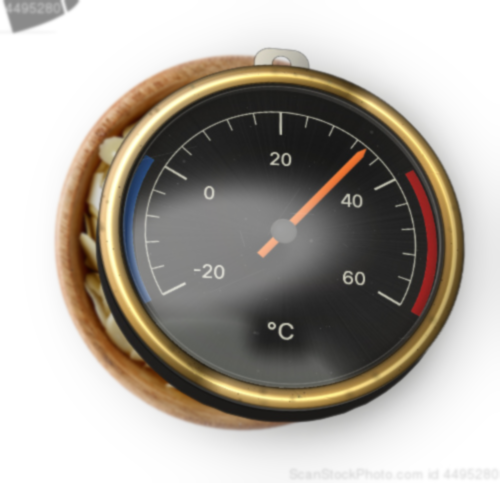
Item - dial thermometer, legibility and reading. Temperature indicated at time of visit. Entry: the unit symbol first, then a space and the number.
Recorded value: °C 34
